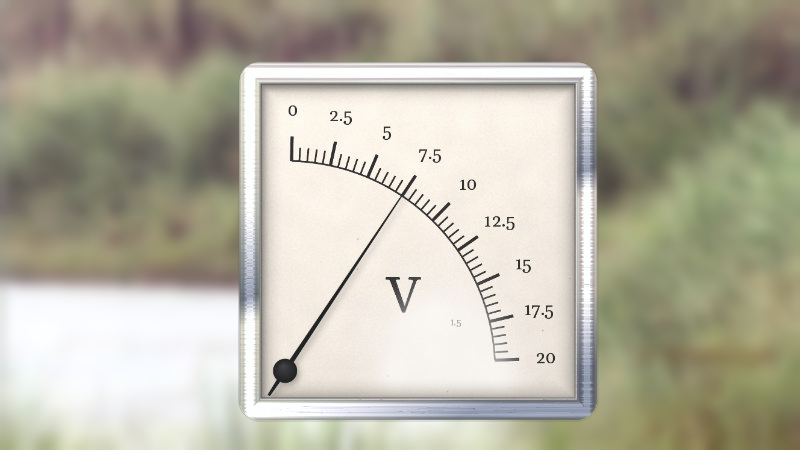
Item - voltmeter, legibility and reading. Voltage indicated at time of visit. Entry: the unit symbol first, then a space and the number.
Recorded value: V 7.5
